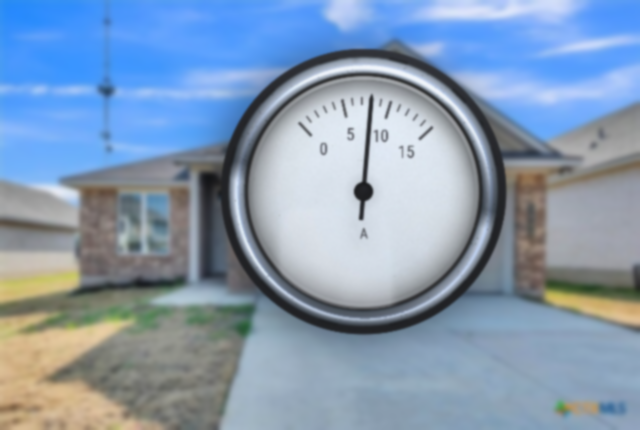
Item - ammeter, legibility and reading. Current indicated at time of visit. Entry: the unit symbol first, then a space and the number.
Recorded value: A 8
